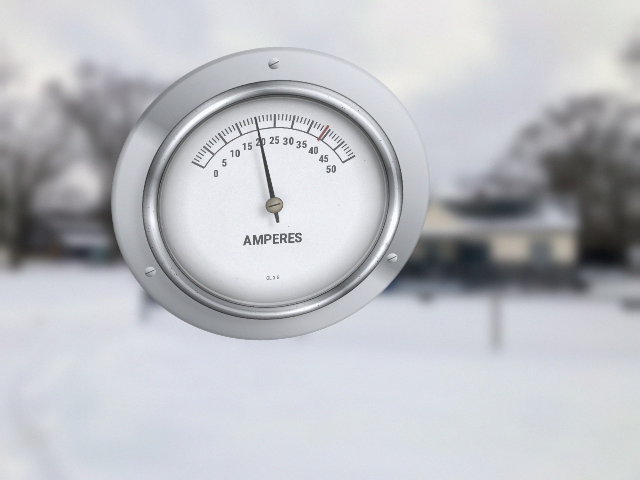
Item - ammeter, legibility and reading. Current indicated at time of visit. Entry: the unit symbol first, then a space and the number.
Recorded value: A 20
